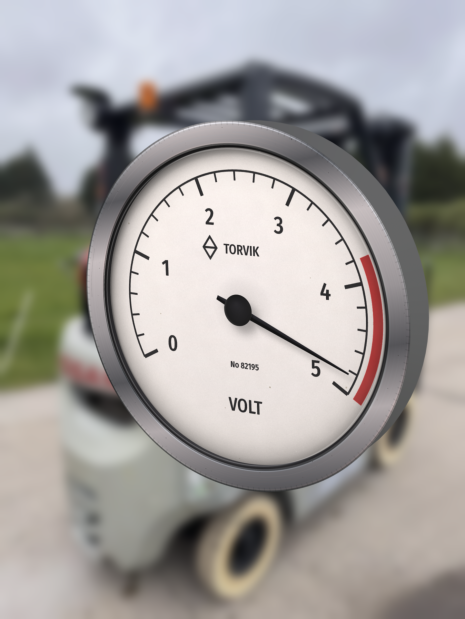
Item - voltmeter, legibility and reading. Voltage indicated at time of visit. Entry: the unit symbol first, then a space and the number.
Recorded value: V 4.8
